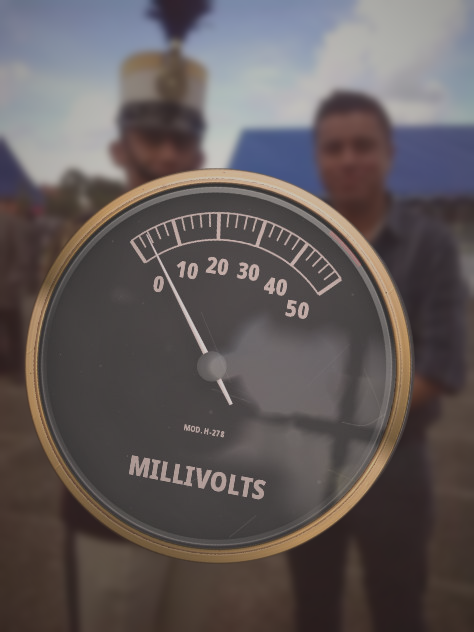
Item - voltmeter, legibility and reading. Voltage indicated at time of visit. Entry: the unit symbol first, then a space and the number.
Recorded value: mV 4
